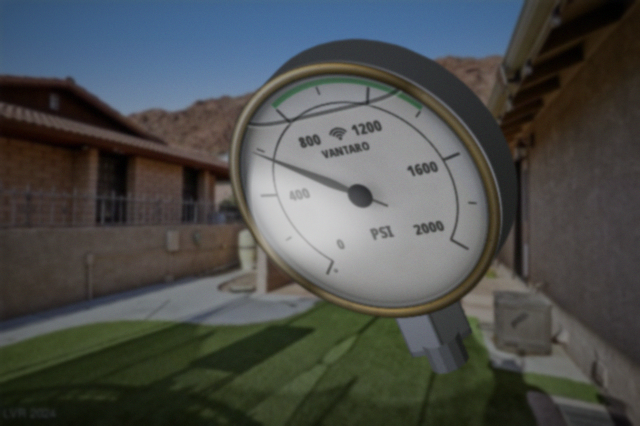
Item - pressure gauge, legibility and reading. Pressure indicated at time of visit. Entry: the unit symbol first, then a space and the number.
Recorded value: psi 600
